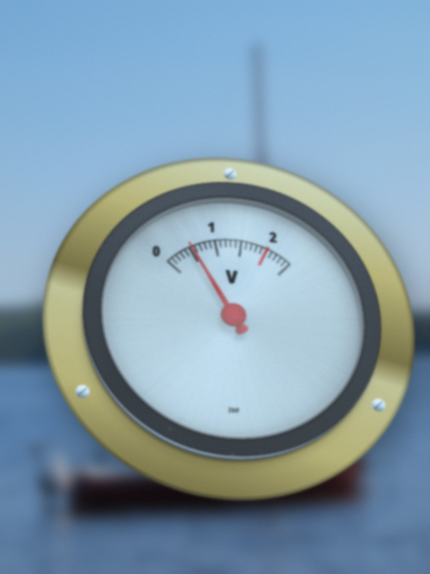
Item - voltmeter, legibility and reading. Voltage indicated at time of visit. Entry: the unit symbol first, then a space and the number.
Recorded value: V 0.5
